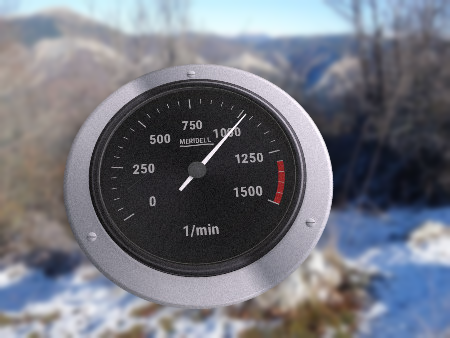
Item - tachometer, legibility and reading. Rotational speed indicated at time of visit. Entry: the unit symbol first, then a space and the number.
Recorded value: rpm 1025
